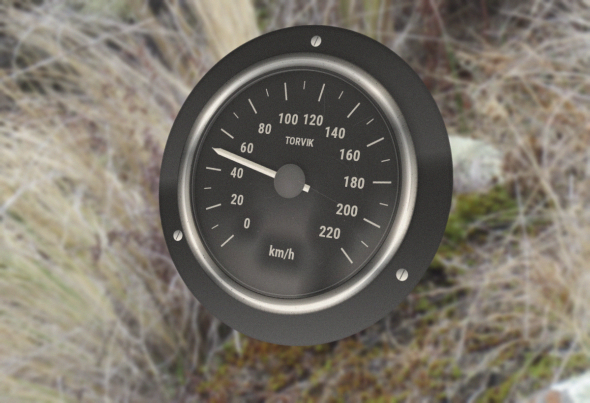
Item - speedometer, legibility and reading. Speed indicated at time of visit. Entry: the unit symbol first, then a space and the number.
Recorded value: km/h 50
